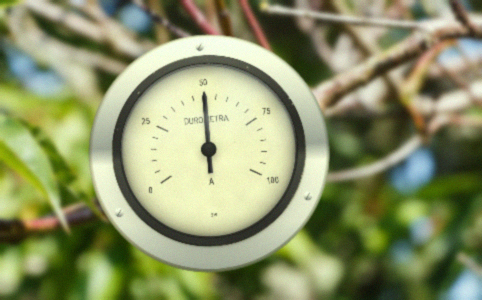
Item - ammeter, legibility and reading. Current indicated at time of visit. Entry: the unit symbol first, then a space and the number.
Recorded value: A 50
